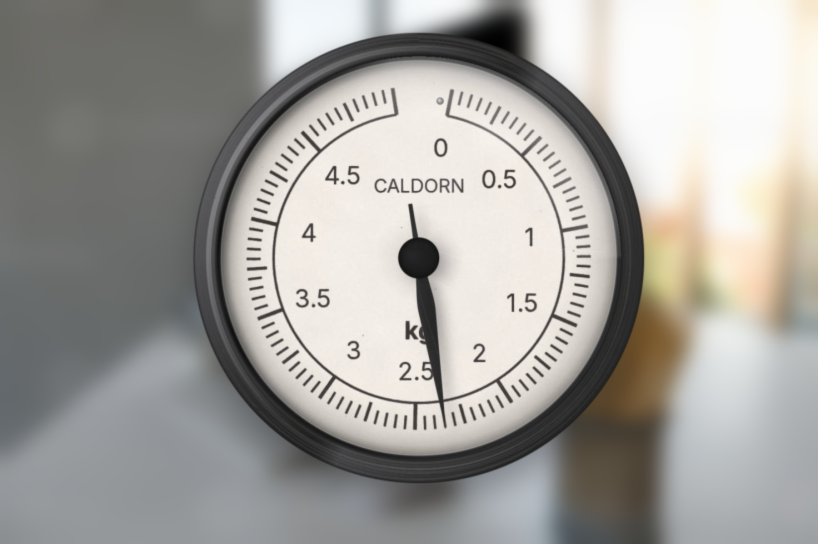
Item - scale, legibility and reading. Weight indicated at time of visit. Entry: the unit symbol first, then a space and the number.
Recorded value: kg 2.35
